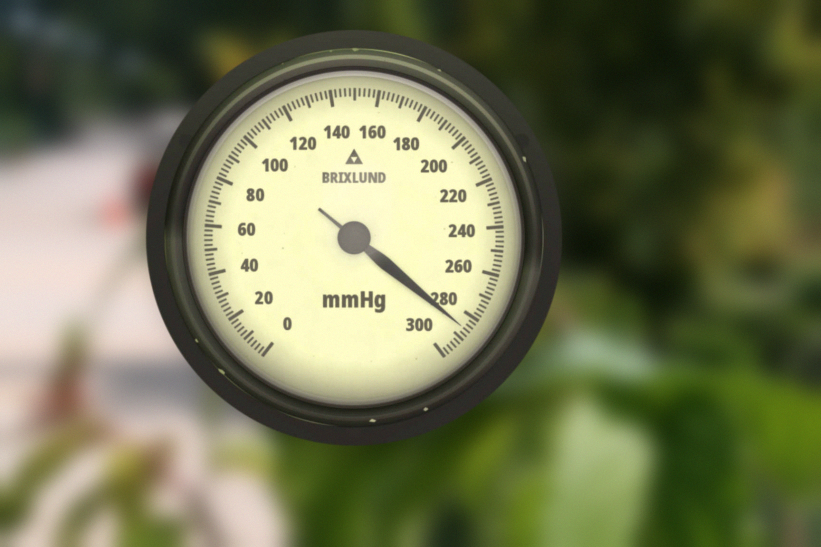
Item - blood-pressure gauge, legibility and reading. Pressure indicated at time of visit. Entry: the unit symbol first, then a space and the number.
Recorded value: mmHg 286
